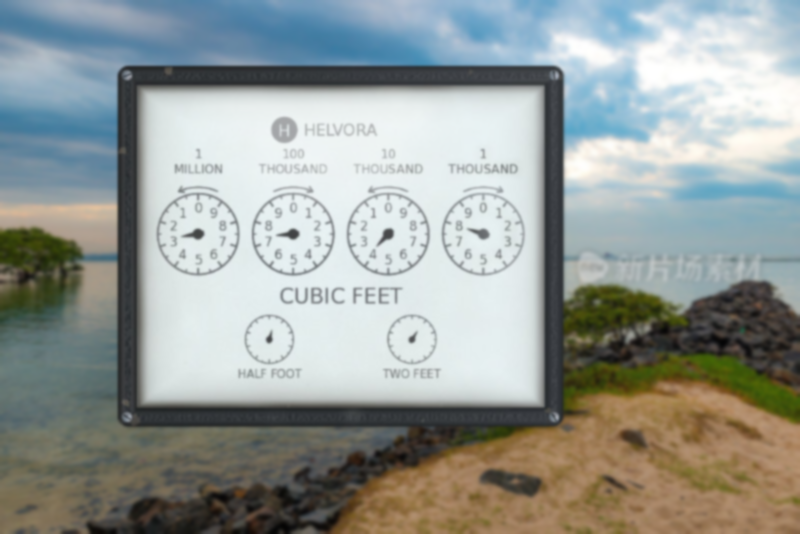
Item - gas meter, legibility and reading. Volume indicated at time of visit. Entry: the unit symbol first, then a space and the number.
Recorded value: ft³ 273800
